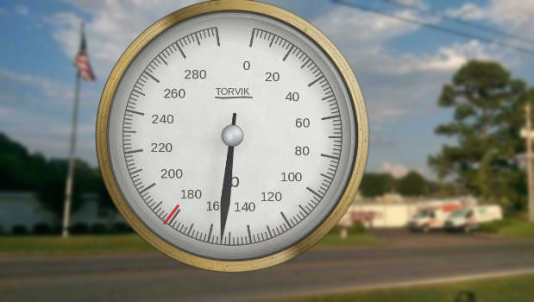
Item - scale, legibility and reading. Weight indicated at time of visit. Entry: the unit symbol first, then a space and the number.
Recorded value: lb 154
